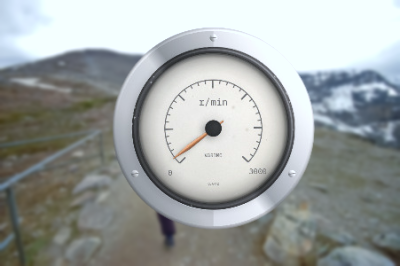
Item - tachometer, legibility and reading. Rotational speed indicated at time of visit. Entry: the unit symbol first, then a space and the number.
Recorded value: rpm 100
